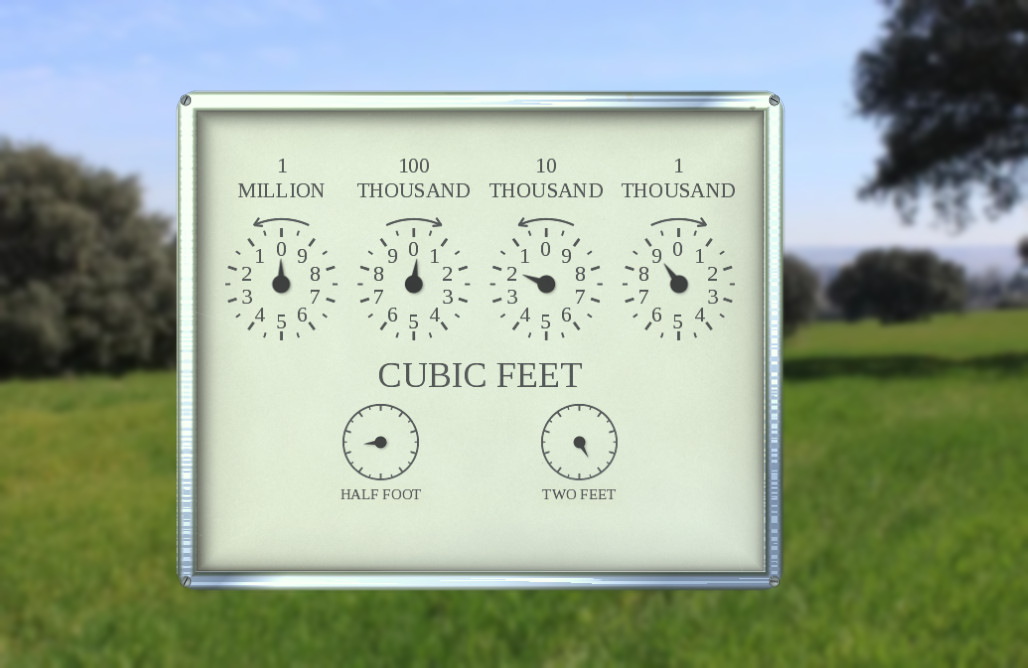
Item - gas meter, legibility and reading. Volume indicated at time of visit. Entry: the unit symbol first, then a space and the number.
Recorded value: ft³ 1900
